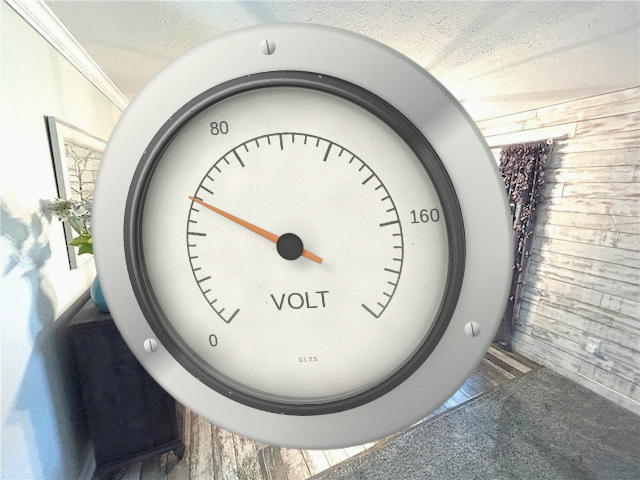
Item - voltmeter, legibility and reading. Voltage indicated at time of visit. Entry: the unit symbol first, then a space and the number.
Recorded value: V 55
